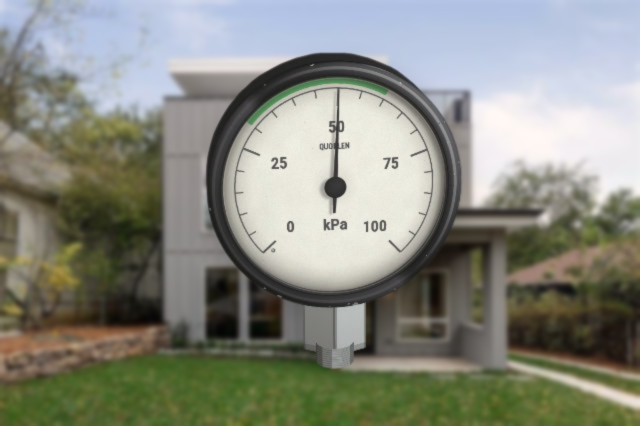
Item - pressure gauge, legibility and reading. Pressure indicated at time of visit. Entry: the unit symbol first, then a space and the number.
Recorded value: kPa 50
